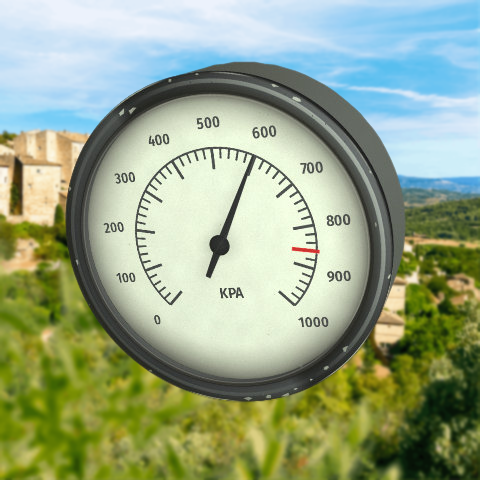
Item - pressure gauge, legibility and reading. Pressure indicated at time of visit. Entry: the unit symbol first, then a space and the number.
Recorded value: kPa 600
